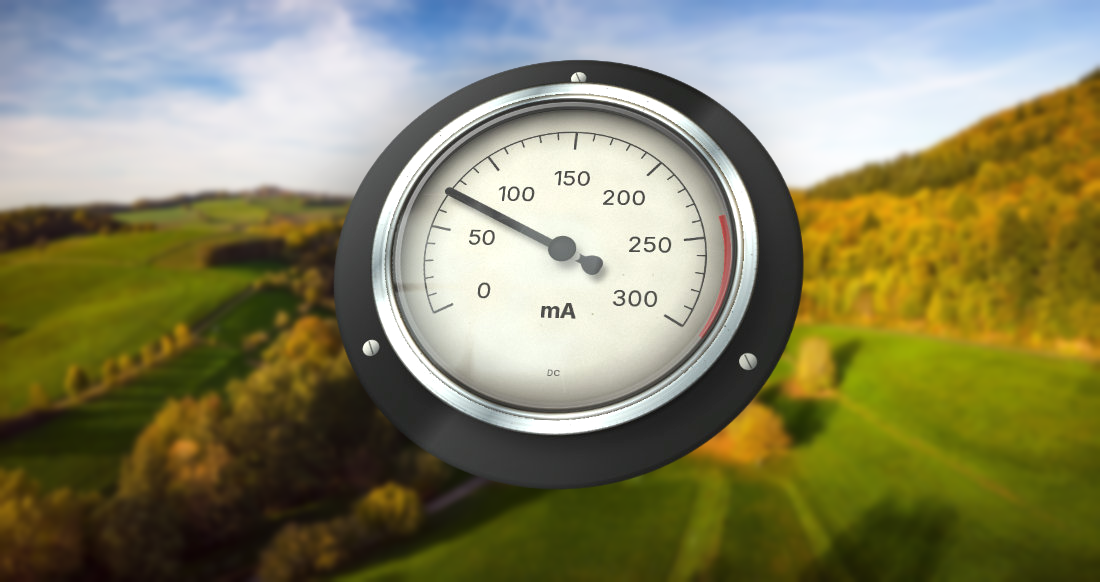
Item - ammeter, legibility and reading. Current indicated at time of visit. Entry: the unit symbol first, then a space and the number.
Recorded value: mA 70
